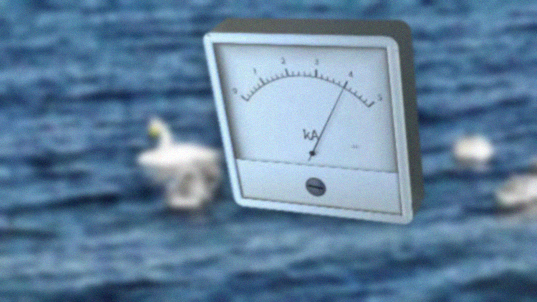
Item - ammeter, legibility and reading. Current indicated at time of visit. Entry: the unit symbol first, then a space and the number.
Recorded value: kA 4
